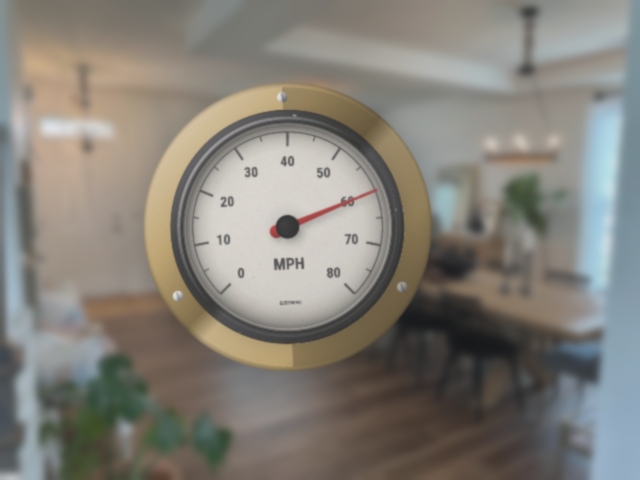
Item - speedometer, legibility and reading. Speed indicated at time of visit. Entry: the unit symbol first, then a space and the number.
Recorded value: mph 60
